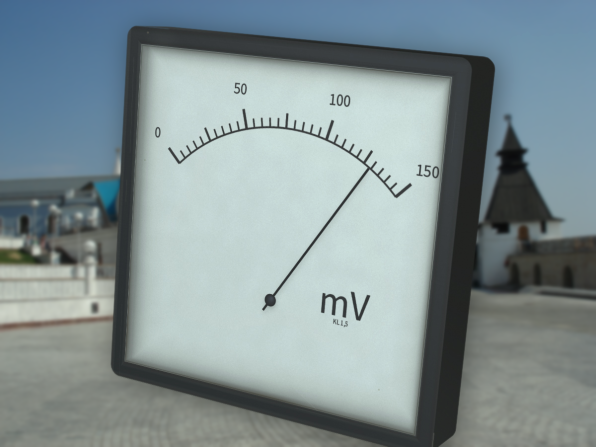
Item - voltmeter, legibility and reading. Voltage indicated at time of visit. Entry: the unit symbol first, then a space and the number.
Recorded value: mV 130
